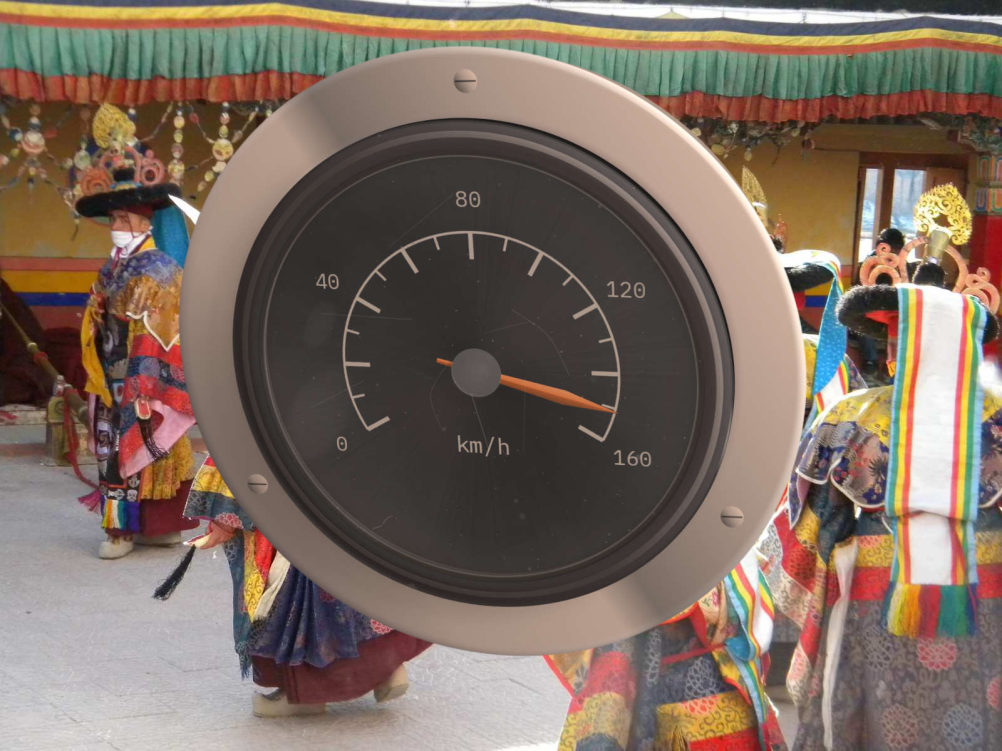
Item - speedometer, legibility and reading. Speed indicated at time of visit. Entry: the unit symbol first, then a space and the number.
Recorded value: km/h 150
